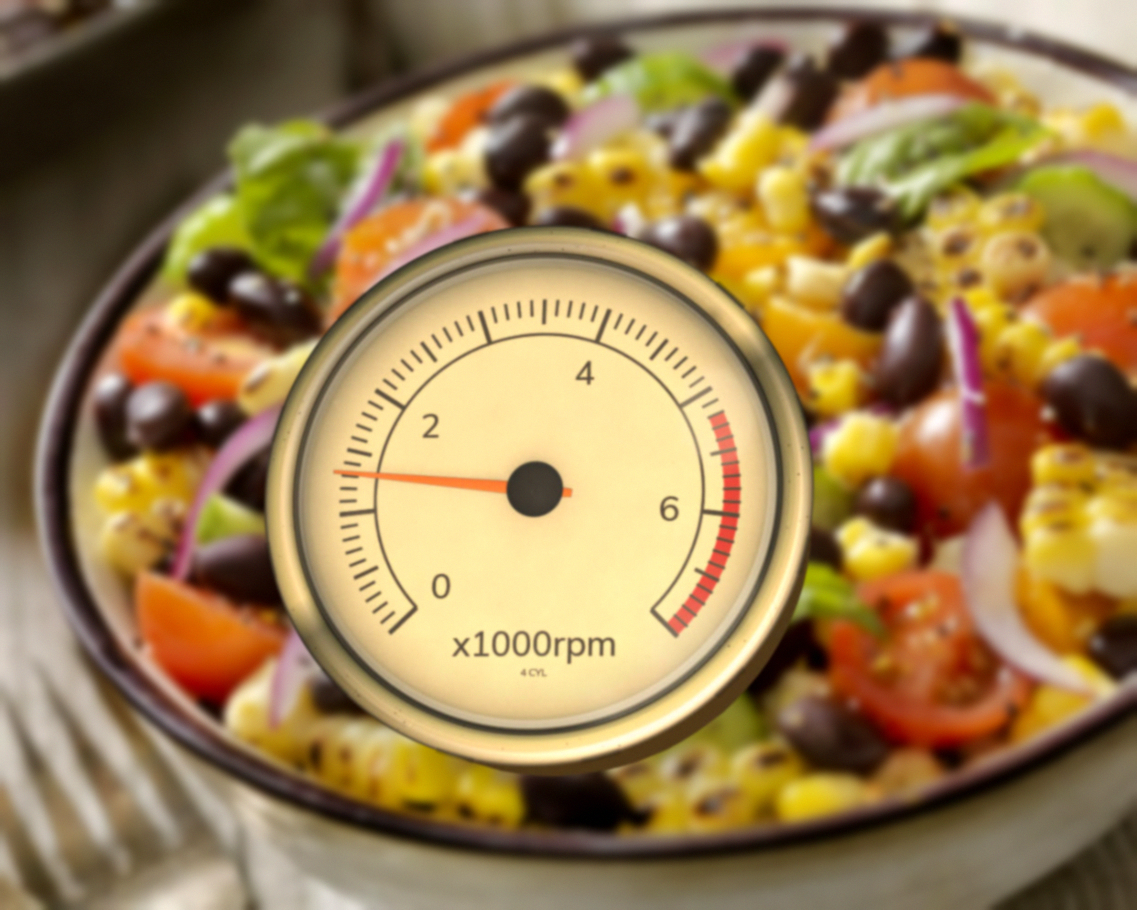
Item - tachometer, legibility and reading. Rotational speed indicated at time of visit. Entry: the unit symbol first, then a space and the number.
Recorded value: rpm 1300
